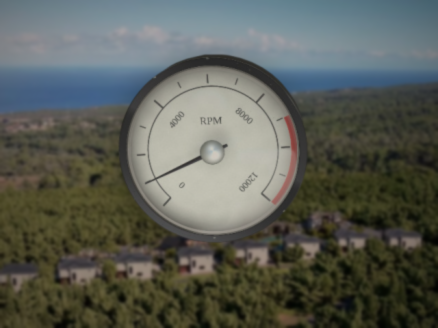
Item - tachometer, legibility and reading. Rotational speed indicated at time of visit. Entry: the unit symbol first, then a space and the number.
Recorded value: rpm 1000
